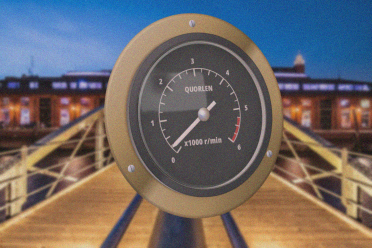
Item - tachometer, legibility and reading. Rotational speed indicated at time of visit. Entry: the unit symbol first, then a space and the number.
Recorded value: rpm 250
